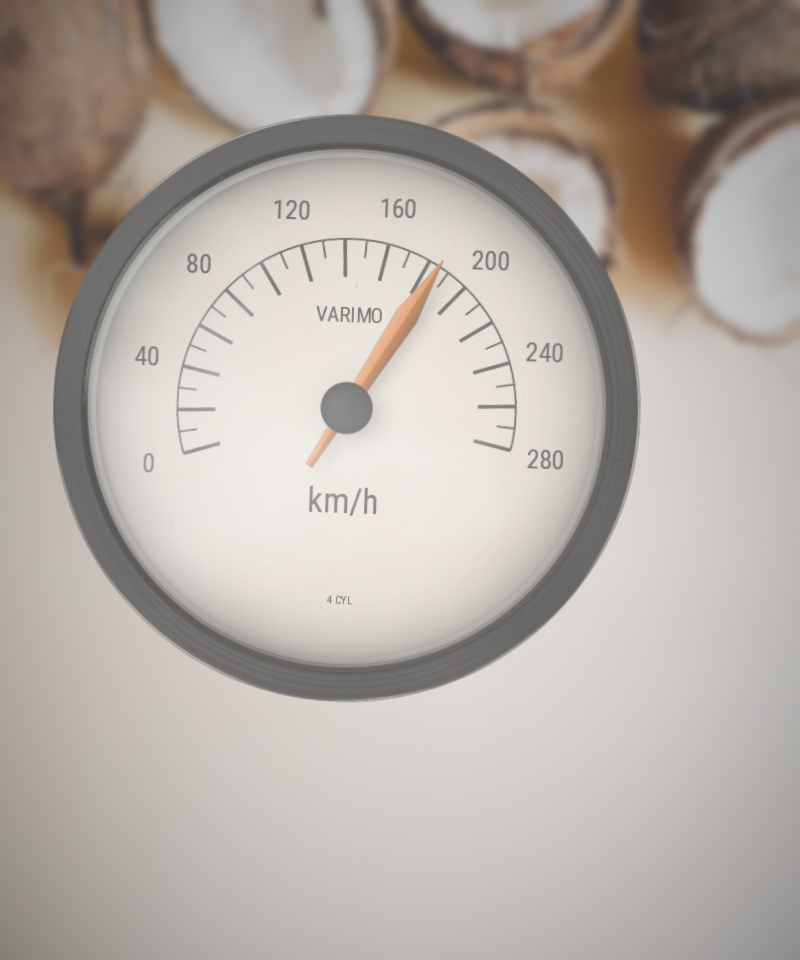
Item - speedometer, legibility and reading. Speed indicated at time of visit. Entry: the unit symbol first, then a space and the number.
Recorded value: km/h 185
